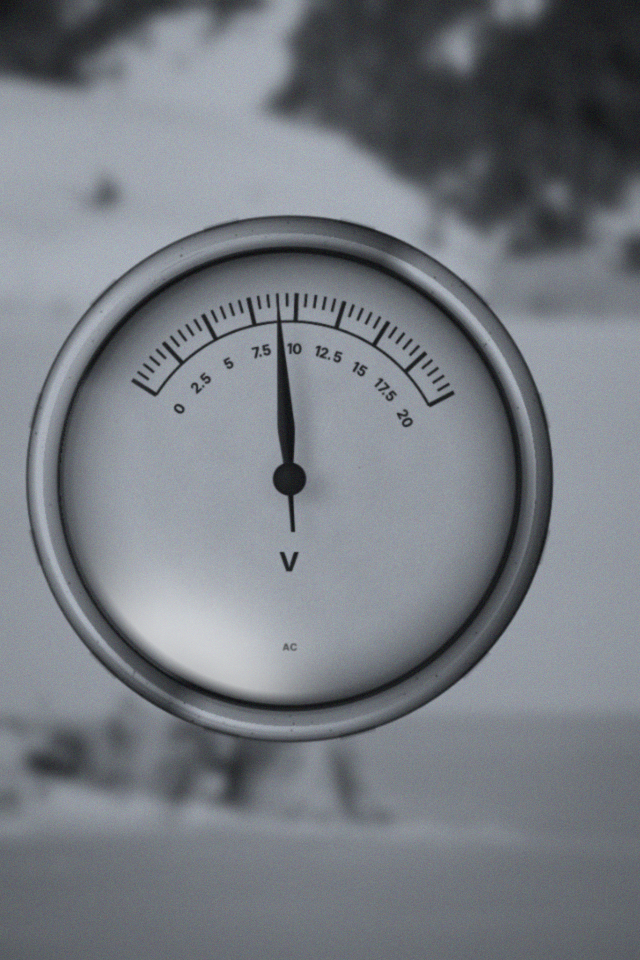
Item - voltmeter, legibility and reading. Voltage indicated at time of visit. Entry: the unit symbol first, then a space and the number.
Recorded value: V 9
